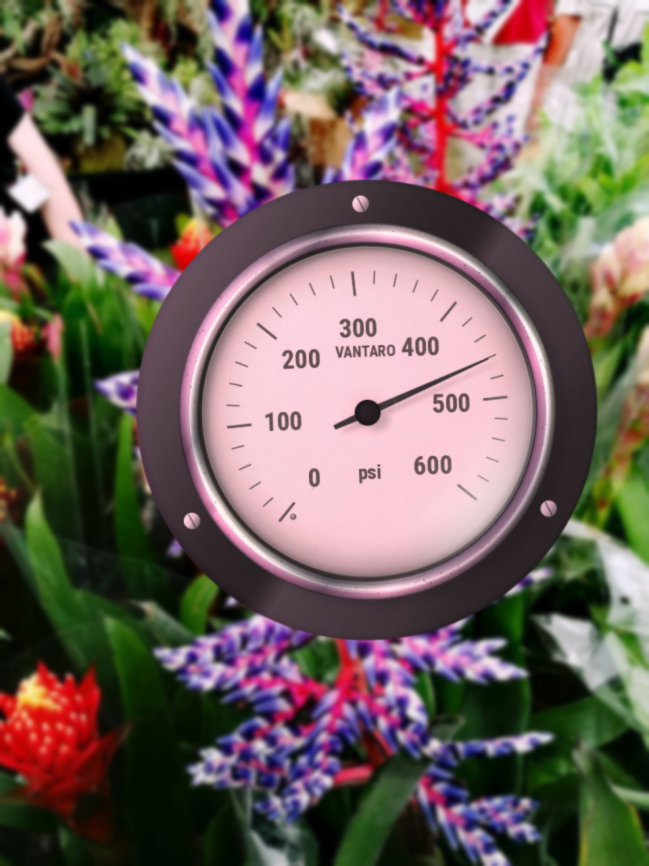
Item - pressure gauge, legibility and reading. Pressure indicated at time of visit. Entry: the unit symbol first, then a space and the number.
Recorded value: psi 460
